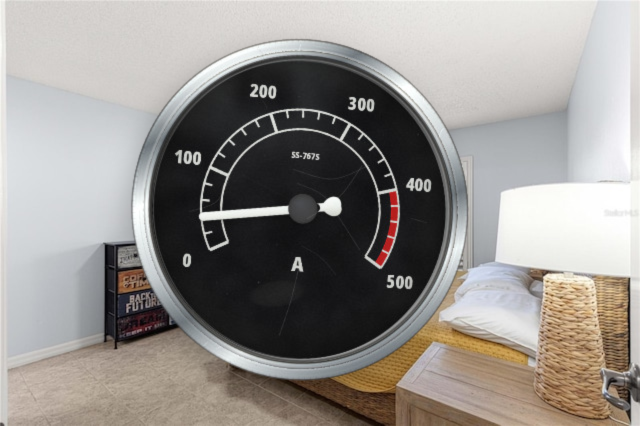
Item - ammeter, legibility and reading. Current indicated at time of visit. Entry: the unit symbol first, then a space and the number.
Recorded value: A 40
